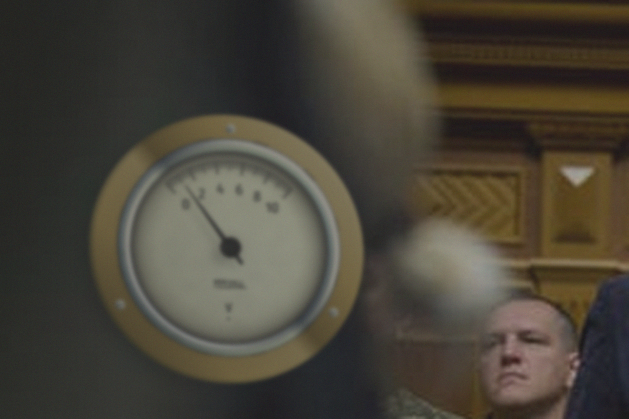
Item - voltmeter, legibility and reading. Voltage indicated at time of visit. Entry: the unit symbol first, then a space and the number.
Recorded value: V 1
